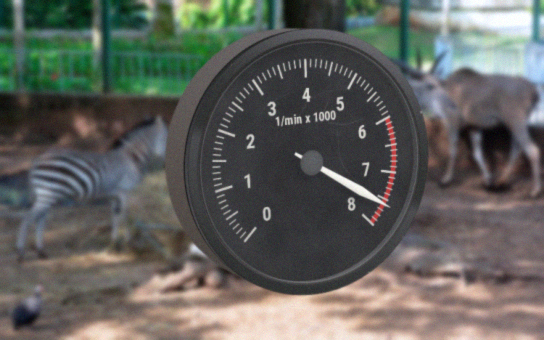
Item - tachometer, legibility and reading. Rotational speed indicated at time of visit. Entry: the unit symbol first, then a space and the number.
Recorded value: rpm 7600
